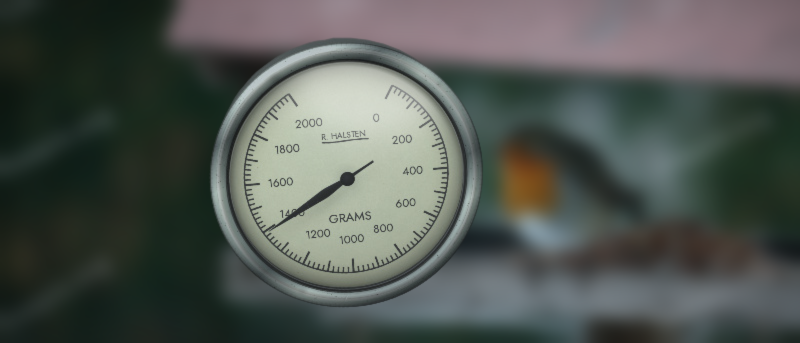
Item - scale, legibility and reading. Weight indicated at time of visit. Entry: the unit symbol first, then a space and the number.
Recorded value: g 1400
